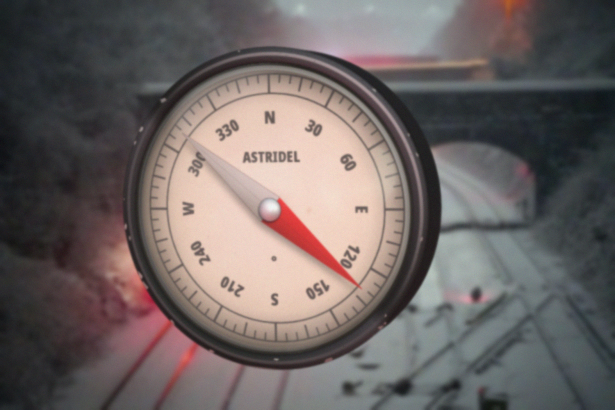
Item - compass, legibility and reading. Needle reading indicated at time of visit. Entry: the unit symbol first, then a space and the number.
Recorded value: ° 130
